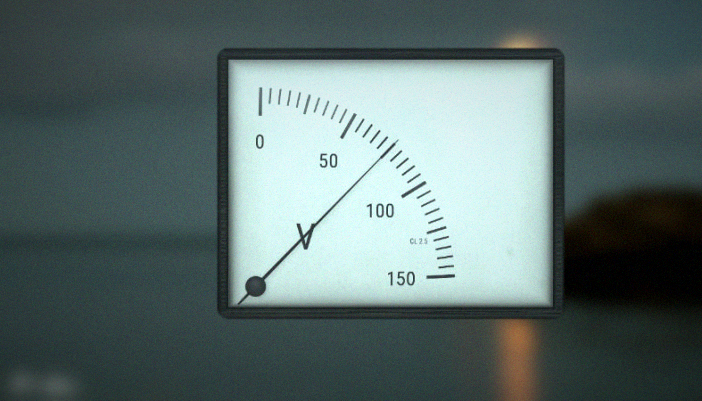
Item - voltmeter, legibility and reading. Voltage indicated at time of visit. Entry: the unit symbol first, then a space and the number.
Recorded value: V 75
